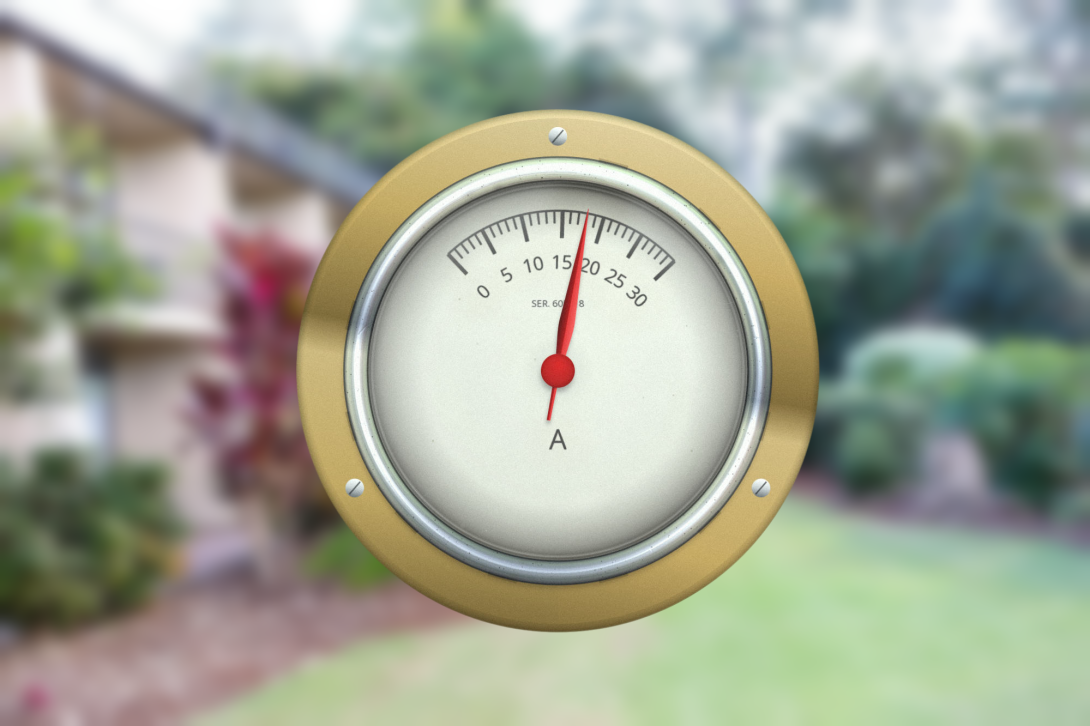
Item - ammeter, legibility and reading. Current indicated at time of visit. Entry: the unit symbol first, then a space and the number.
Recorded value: A 18
